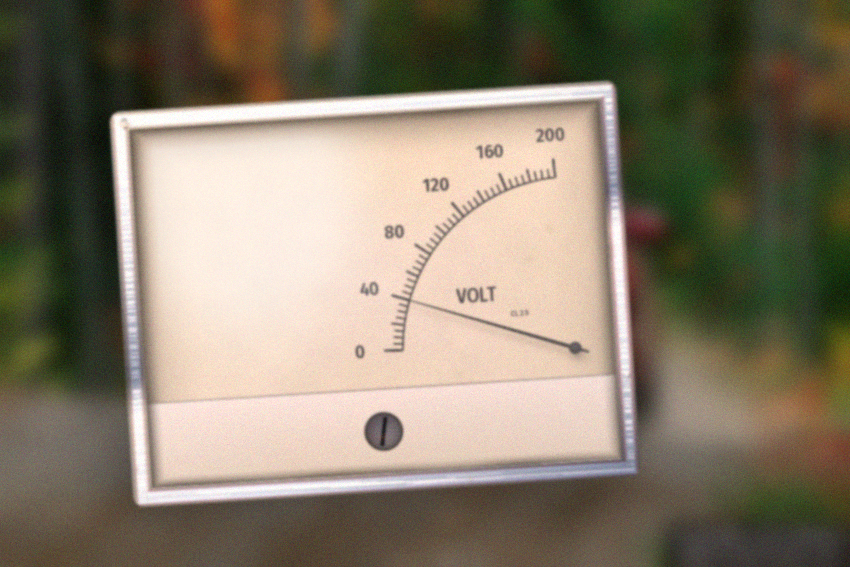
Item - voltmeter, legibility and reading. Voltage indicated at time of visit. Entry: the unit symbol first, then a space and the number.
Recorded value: V 40
